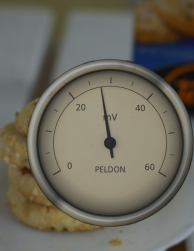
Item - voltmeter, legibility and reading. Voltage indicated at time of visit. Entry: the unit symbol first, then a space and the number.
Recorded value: mV 27.5
